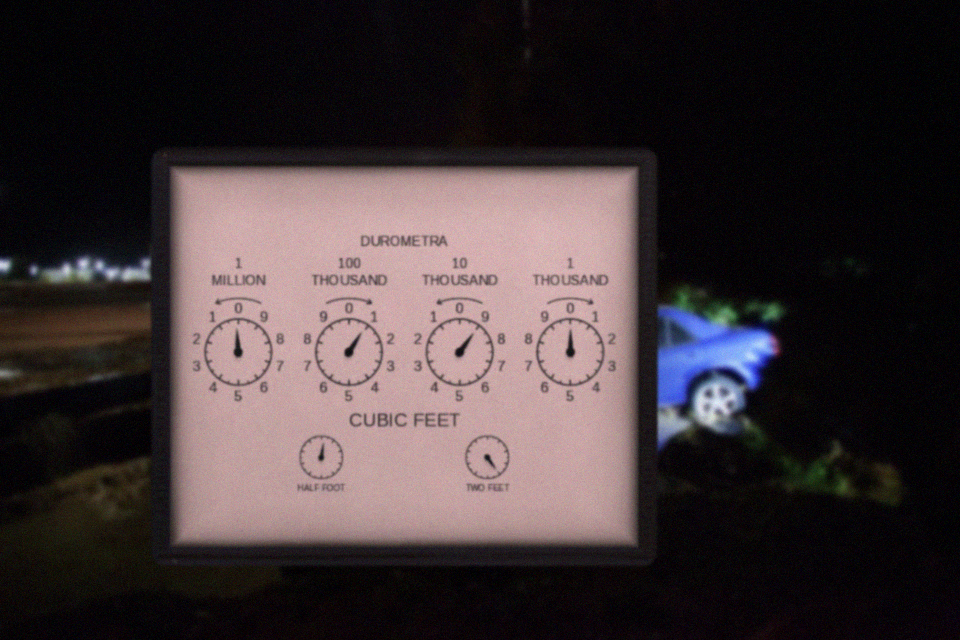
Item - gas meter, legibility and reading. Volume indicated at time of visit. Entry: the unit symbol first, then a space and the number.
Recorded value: ft³ 9000
